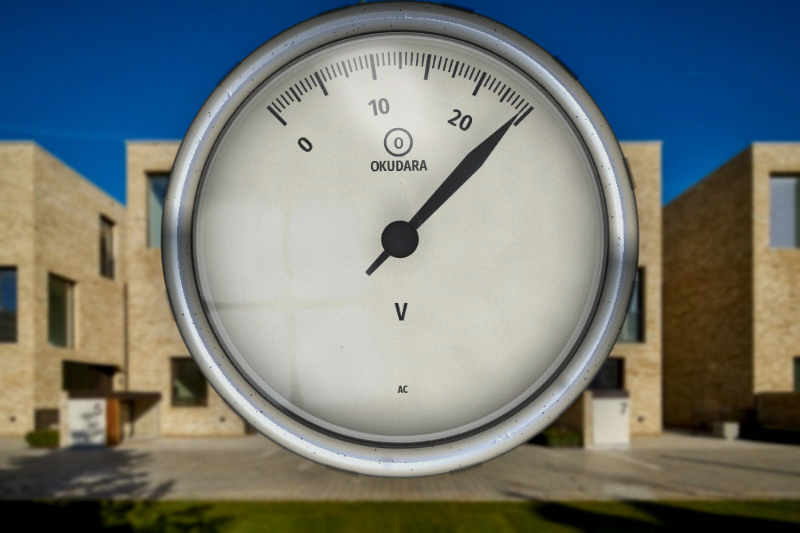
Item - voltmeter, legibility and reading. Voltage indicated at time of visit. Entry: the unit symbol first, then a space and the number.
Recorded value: V 24.5
